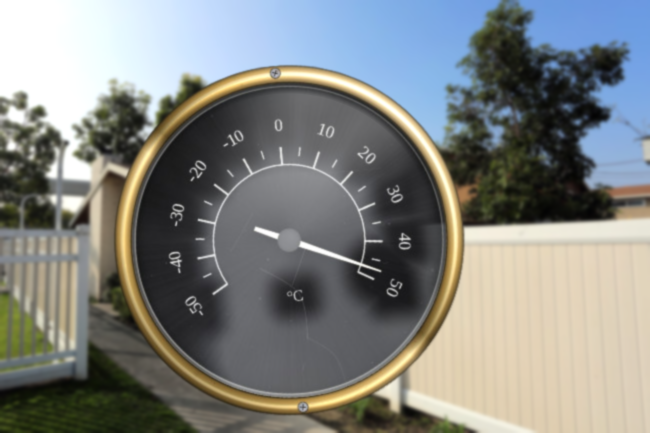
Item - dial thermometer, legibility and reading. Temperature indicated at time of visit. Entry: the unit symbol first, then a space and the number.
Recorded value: °C 47.5
